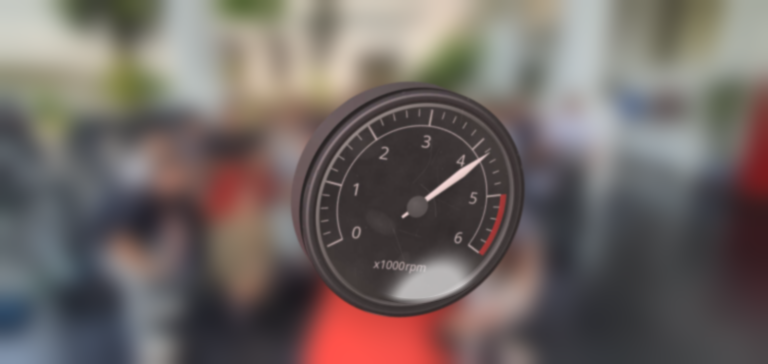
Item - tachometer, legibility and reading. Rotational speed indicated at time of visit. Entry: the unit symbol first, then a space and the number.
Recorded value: rpm 4200
